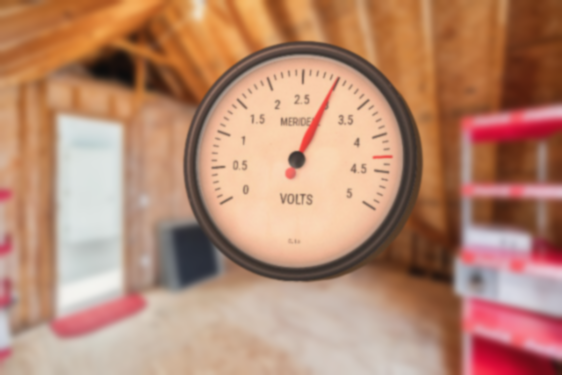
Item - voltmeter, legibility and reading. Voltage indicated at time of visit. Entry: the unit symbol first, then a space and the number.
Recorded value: V 3
